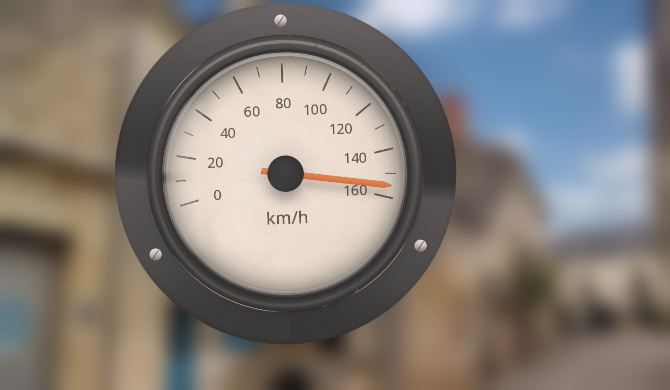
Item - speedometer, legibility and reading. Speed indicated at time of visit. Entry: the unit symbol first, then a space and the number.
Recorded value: km/h 155
